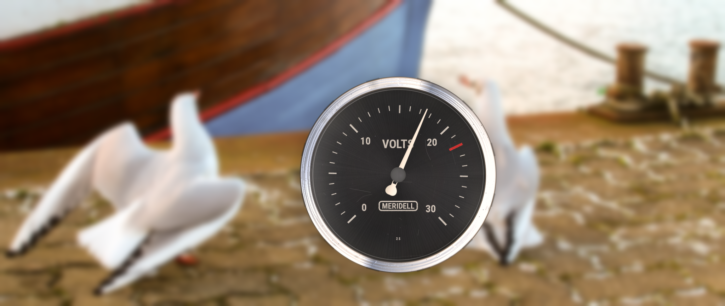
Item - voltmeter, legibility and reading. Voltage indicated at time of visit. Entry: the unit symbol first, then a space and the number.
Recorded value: V 17.5
